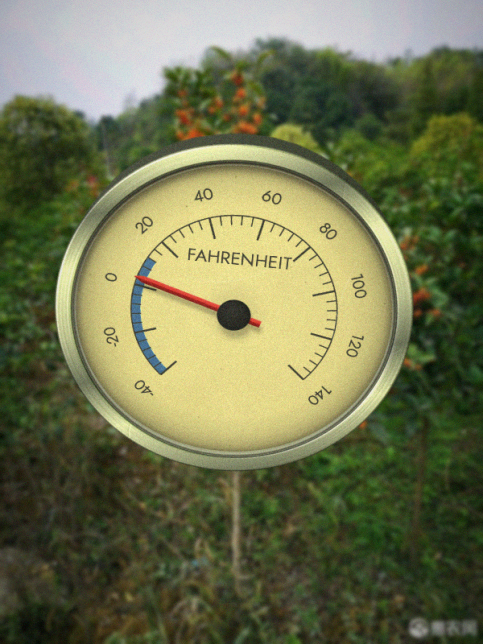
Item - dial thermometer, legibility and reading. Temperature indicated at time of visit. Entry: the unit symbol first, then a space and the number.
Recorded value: °F 4
